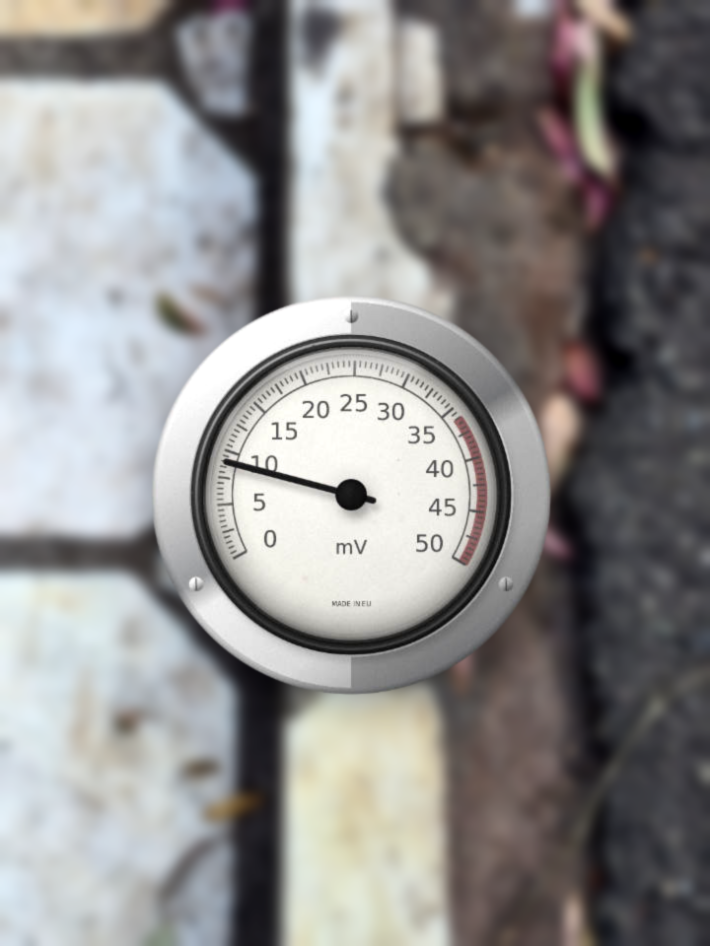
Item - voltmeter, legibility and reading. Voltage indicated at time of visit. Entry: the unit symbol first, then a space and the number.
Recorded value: mV 9
